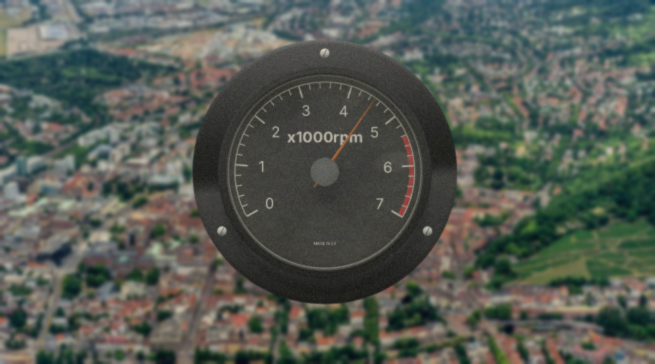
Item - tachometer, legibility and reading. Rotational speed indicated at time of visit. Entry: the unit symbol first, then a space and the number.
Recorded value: rpm 4500
